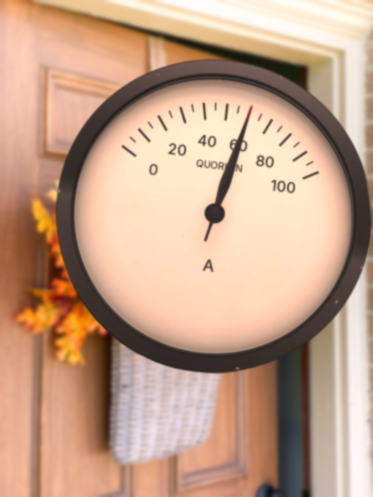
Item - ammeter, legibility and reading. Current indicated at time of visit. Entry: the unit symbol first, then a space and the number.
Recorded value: A 60
